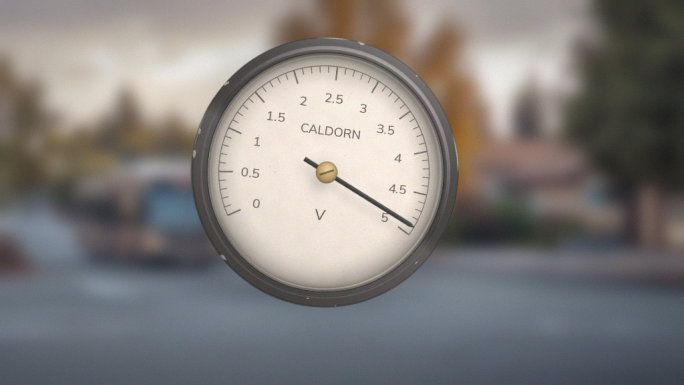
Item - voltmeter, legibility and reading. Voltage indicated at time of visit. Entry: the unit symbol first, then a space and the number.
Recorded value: V 4.9
